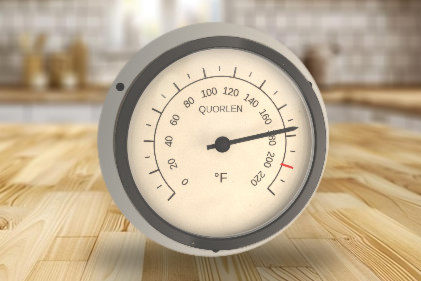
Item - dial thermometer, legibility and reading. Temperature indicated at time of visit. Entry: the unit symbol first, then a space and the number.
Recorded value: °F 175
